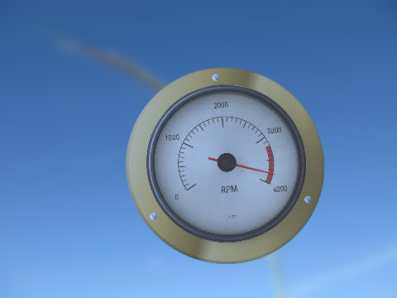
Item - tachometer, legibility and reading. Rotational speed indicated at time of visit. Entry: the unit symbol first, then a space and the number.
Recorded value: rpm 3800
